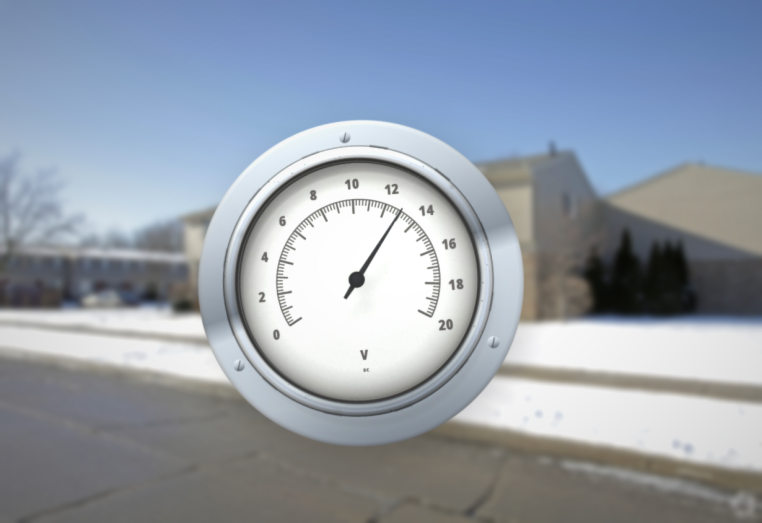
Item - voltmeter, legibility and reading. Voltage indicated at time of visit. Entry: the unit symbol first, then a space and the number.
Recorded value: V 13
